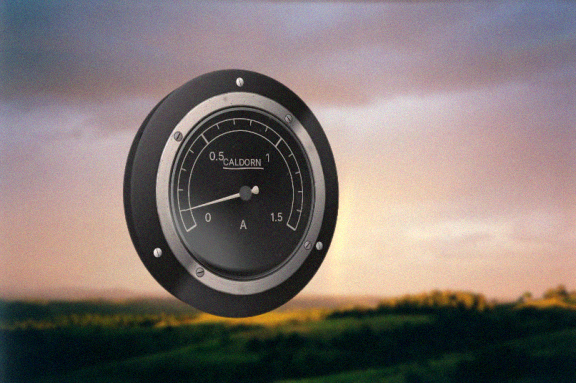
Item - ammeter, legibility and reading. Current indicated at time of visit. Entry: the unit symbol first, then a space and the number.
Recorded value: A 0.1
